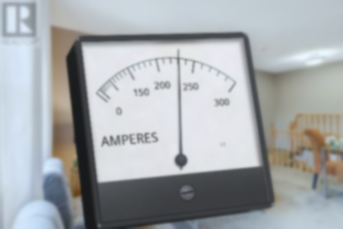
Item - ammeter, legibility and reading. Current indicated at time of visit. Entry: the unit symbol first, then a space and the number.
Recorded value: A 230
